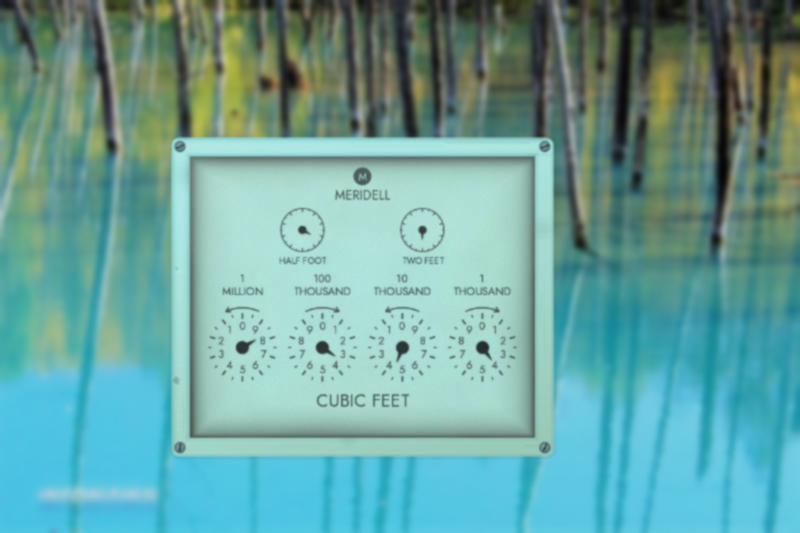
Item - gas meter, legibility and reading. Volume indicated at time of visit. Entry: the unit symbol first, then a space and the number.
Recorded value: ft³ 834400
